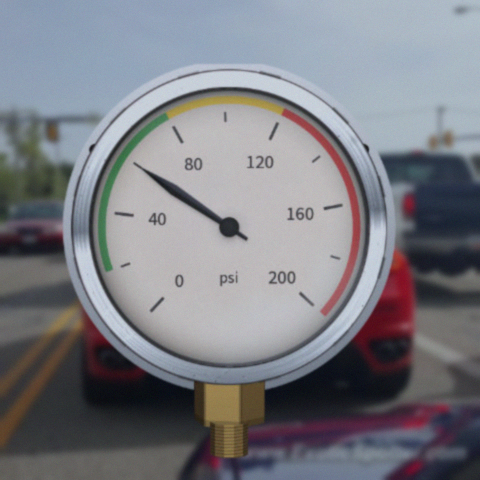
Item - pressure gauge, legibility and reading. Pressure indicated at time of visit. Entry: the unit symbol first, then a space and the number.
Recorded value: psi 60
